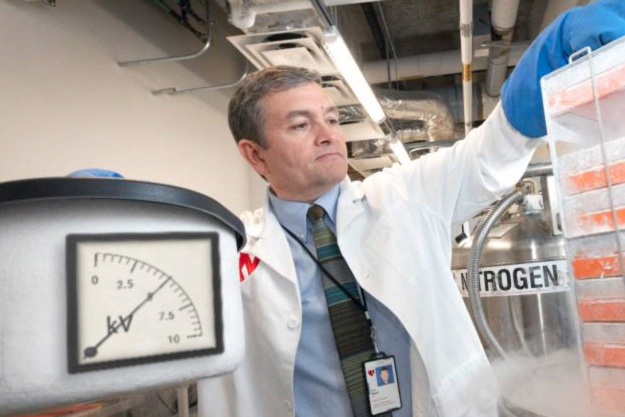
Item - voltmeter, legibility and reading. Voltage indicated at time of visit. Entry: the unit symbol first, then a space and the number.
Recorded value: kV 5
